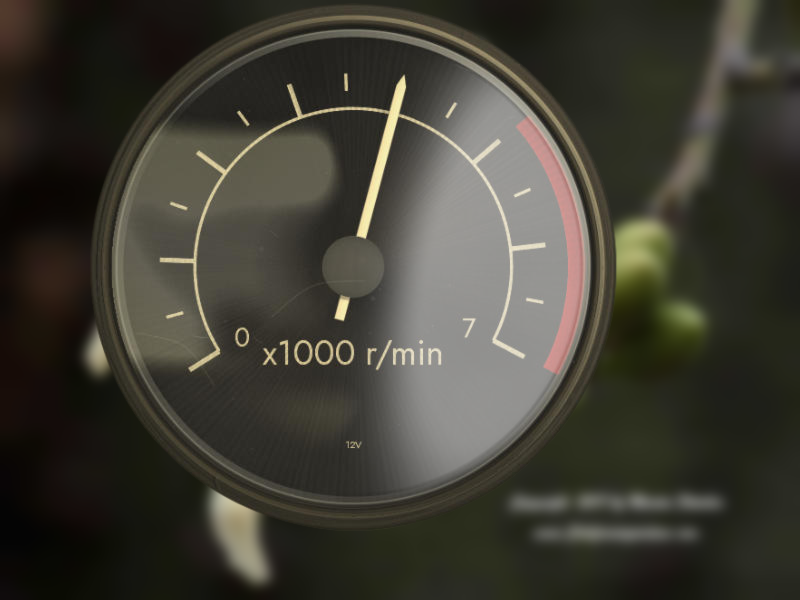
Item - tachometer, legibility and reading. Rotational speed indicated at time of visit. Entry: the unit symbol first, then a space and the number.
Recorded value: rpm 4000
